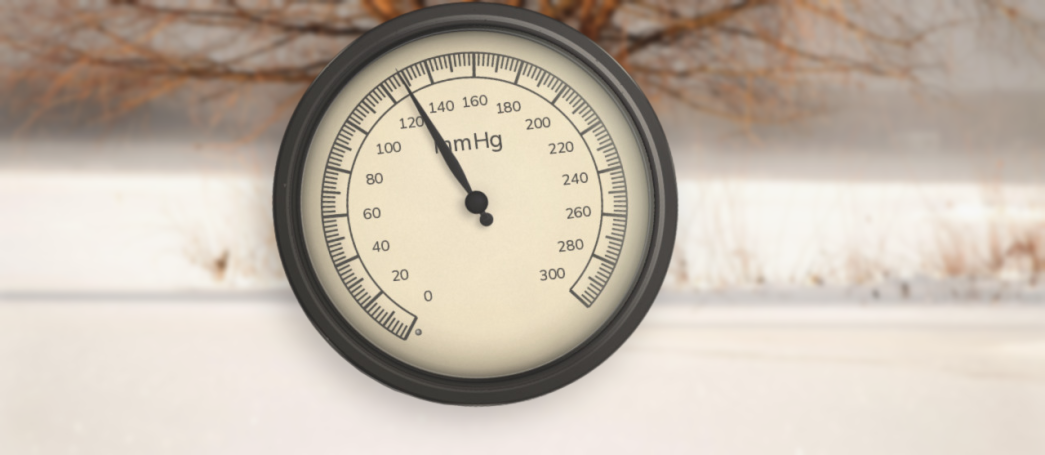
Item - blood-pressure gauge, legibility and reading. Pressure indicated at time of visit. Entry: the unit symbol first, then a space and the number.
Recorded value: mmHg 128
